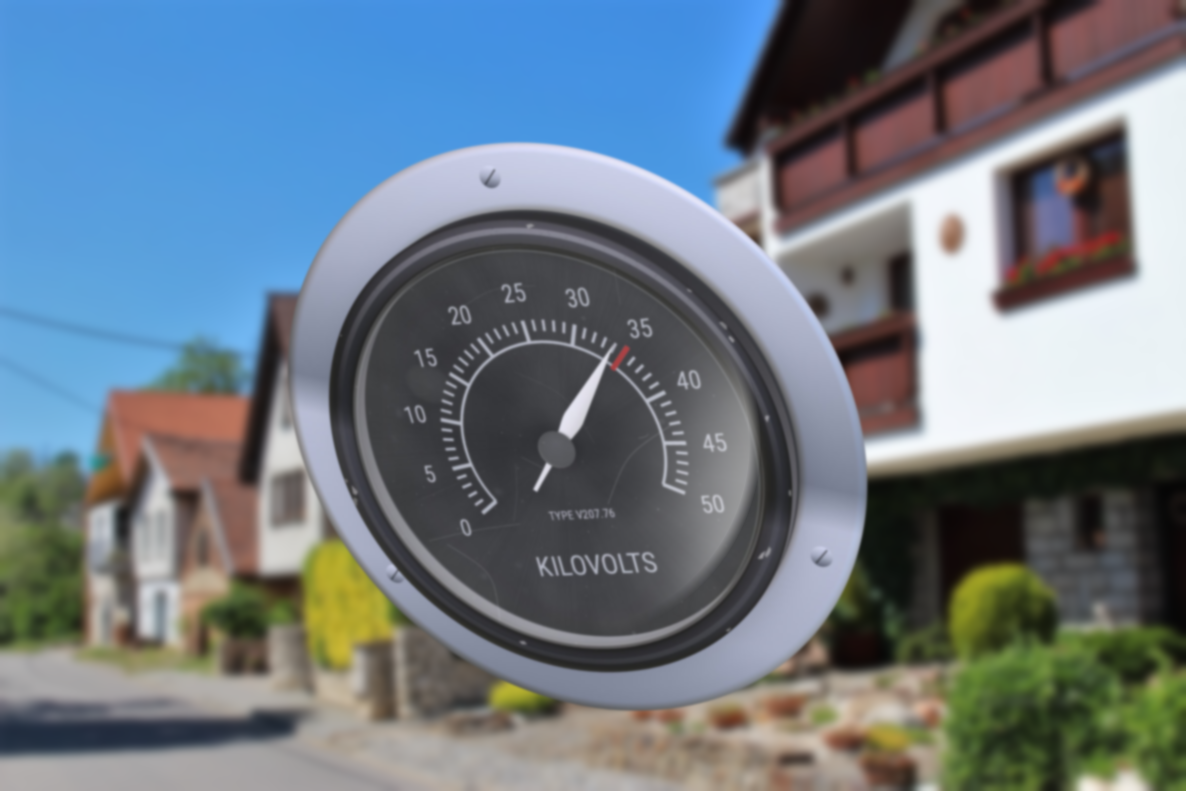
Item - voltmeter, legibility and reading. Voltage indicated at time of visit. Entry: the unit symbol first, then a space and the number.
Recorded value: kV 34
